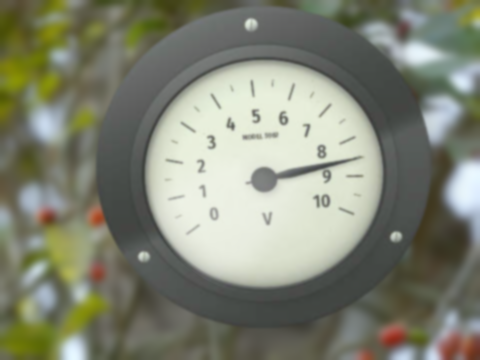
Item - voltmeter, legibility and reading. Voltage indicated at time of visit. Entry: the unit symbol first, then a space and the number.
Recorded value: V 8.5
